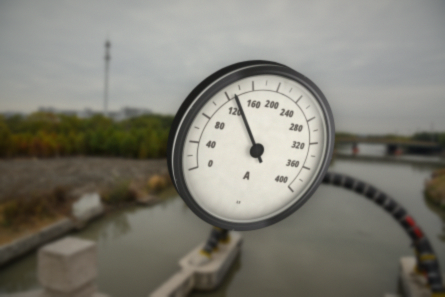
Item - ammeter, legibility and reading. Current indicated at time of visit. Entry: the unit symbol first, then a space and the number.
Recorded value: A 130
